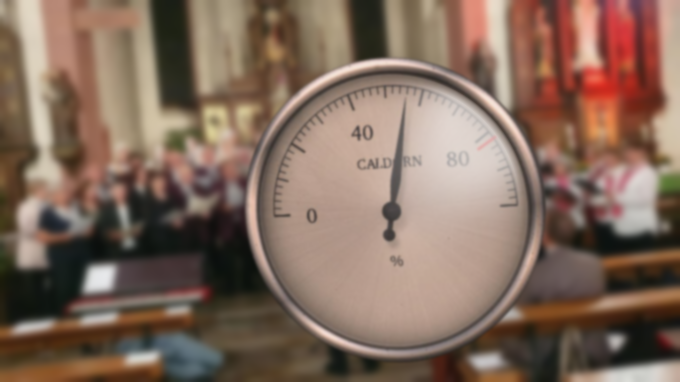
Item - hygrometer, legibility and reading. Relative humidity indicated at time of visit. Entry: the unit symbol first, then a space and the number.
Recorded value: % 56
